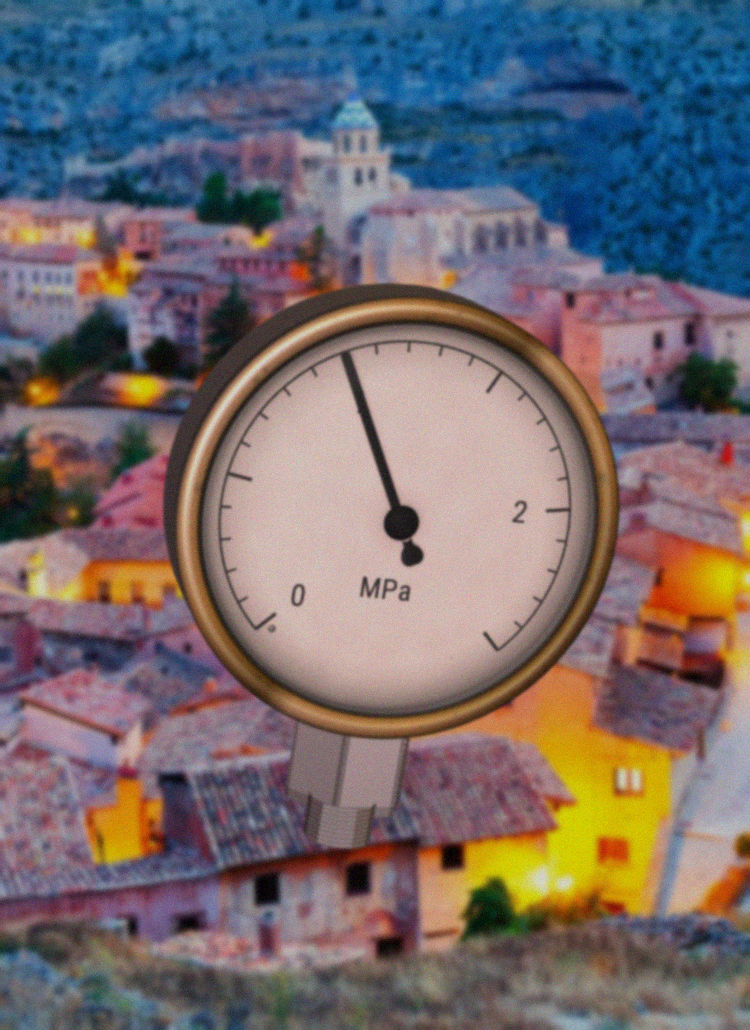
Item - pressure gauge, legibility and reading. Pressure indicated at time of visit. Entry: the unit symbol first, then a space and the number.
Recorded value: MPa 1
